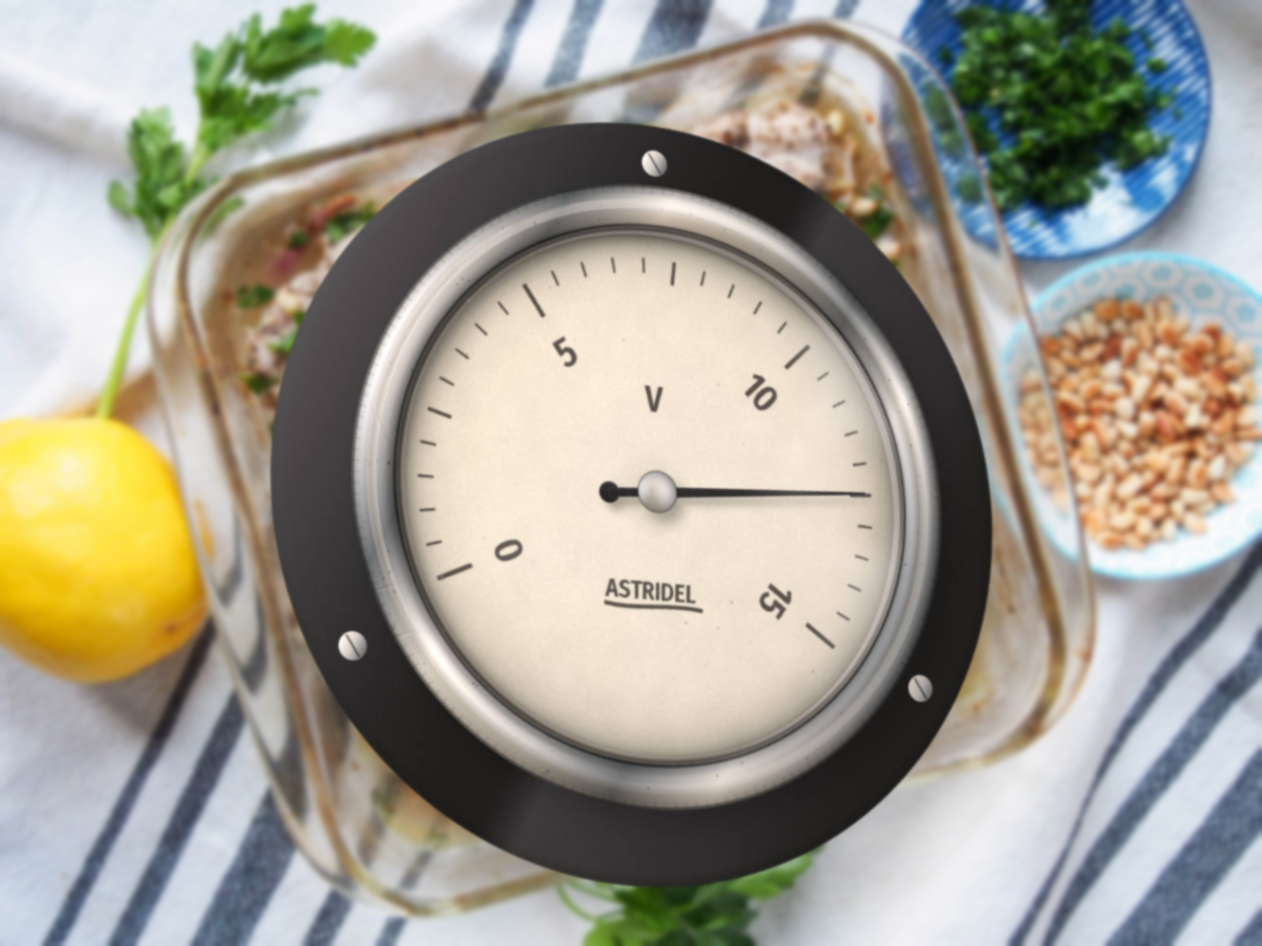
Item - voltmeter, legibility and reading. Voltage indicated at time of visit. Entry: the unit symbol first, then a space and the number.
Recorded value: V 12.5
